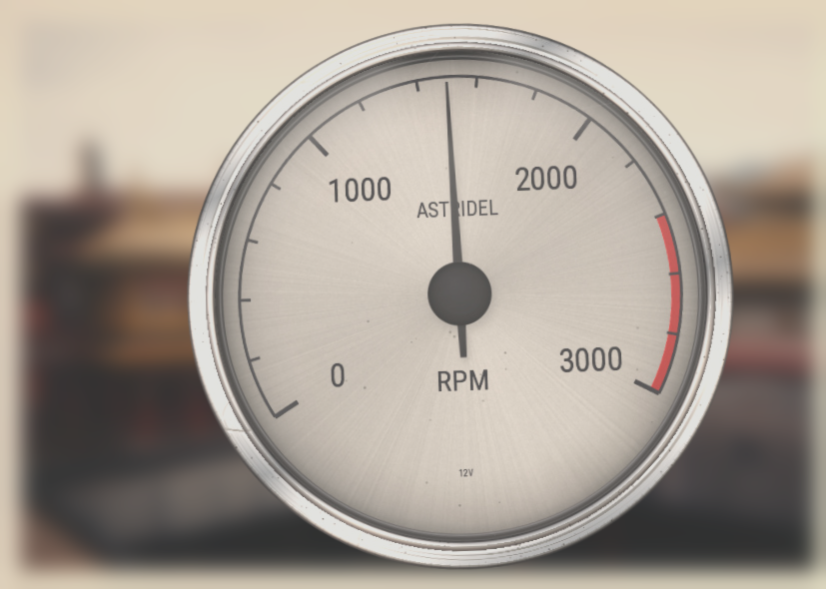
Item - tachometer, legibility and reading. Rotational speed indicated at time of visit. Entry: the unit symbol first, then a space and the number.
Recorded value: rpm 1500
